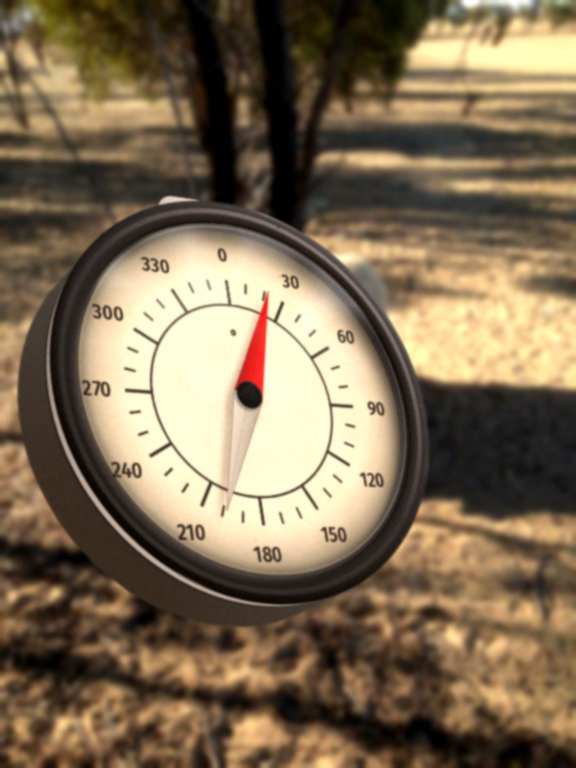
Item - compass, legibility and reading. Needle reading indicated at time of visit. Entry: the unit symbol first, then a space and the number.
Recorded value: ° 20
